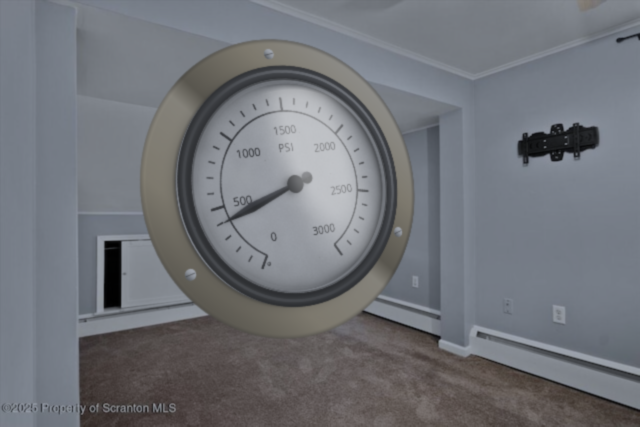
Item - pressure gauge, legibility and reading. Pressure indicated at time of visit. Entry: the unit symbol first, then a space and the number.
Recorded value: psi 400
